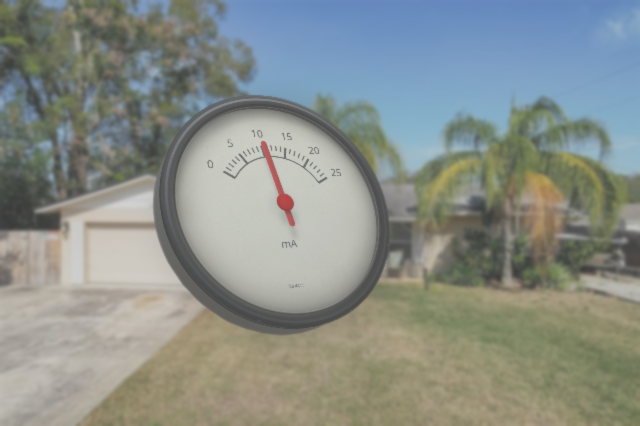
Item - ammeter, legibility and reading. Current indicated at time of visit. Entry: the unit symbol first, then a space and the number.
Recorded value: mA 10
